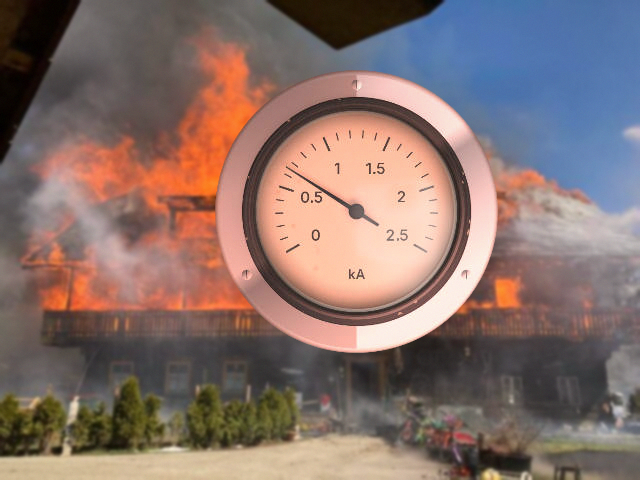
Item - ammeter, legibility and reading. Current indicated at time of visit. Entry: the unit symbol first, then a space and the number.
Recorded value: kA 0.65
